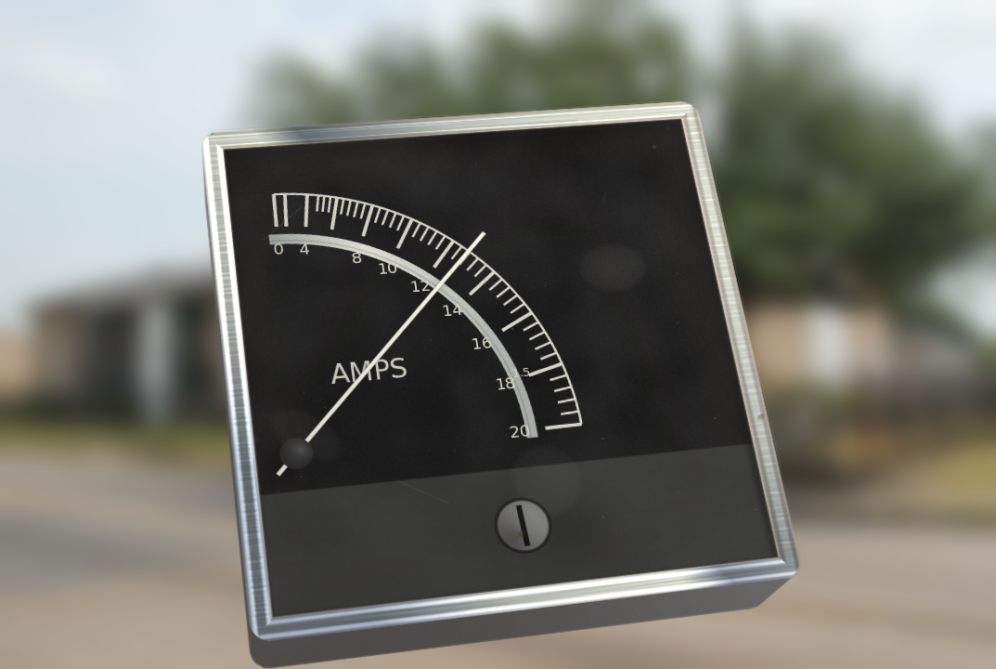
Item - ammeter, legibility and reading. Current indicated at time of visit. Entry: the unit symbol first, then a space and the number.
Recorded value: A 12.8
